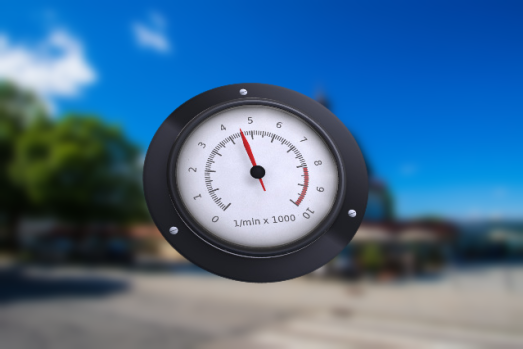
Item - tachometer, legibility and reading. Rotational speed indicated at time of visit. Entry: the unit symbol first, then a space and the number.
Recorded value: rpm 4500
